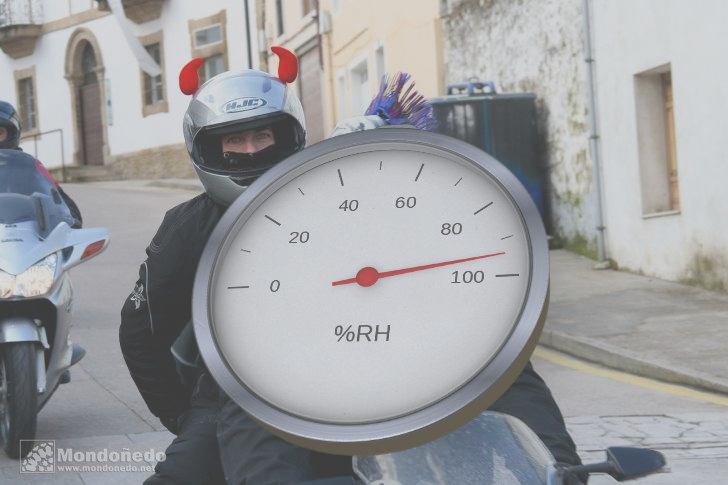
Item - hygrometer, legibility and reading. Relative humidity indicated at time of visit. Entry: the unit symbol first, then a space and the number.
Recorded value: % 95
